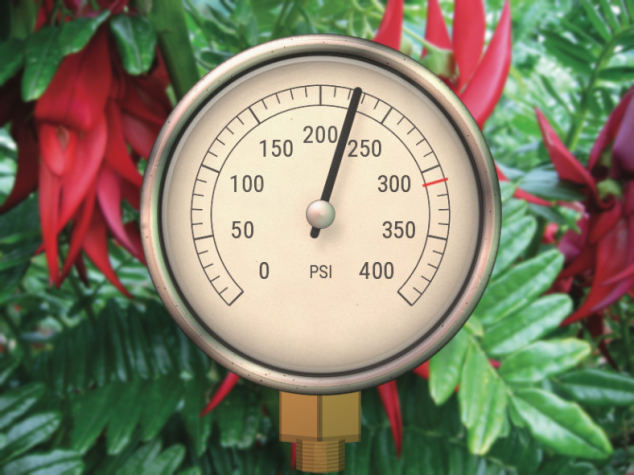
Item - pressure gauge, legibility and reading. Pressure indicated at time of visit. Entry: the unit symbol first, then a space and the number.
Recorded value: psi 225
